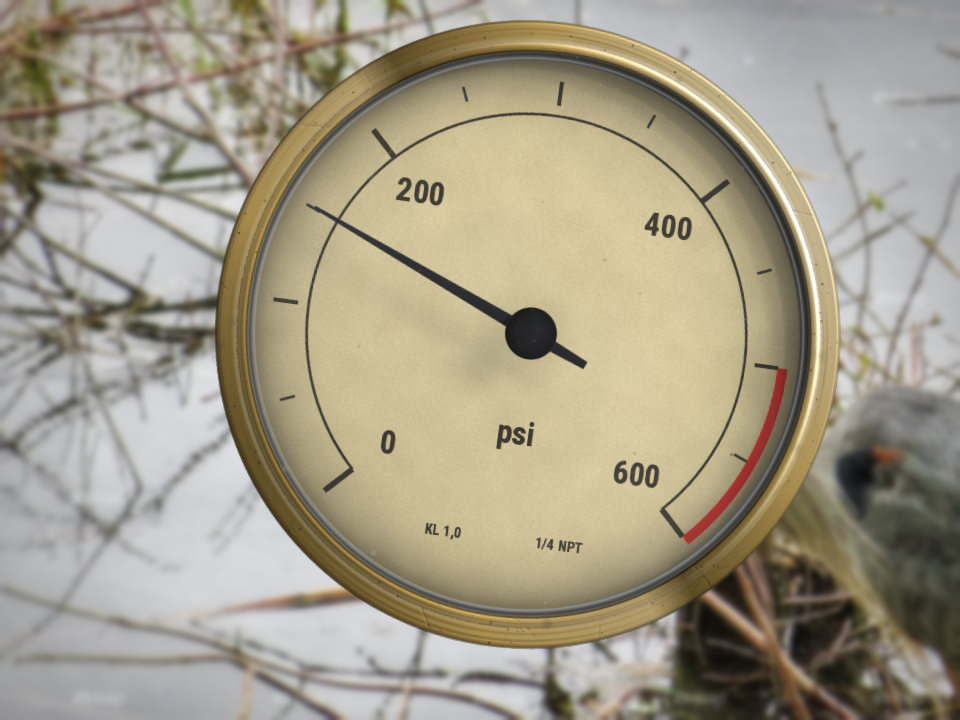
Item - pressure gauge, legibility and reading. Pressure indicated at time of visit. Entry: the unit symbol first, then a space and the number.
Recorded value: psi 150
